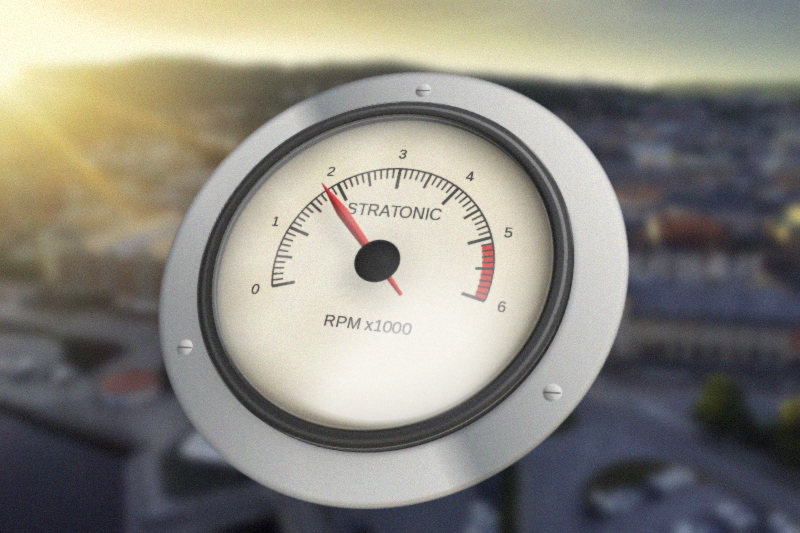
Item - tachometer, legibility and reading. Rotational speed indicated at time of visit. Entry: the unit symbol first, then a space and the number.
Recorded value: rpm 1800
